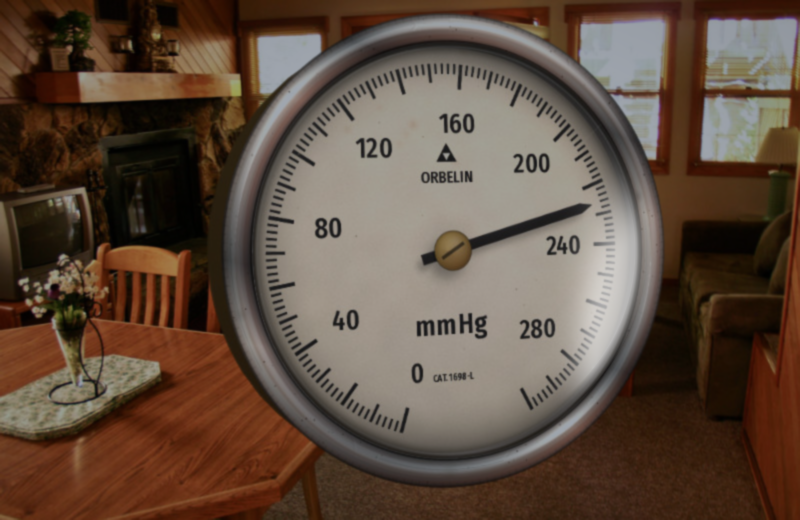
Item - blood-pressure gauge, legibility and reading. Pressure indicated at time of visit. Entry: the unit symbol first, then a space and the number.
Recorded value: mmHg 226
